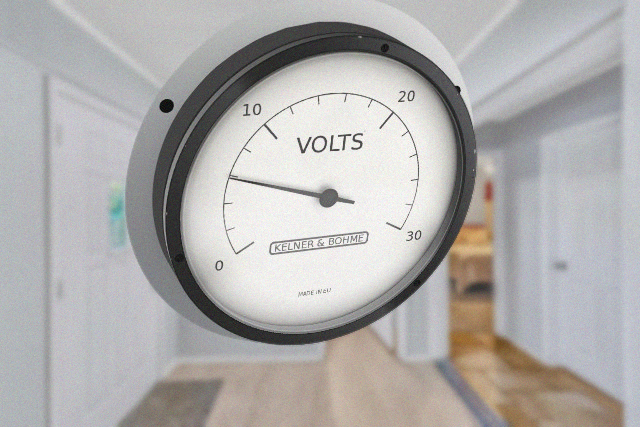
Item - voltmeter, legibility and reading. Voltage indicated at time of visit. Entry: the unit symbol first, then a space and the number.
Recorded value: V 6
